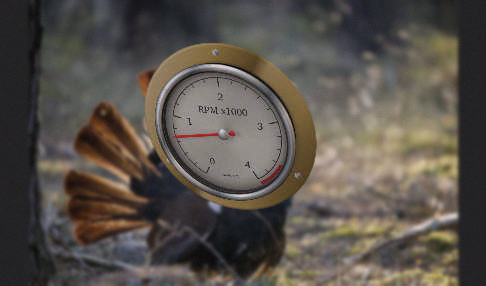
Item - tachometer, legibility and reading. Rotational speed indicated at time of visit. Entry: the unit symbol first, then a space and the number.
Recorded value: rpm 700
